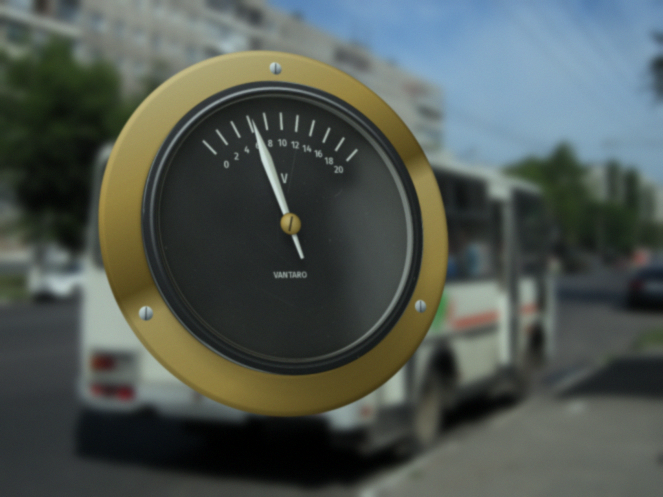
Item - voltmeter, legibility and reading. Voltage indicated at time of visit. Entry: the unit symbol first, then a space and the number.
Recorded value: V 6
